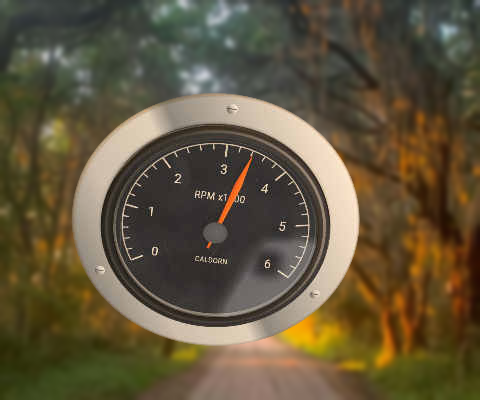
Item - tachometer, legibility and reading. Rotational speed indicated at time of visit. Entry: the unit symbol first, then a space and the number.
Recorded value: rpm 3400
